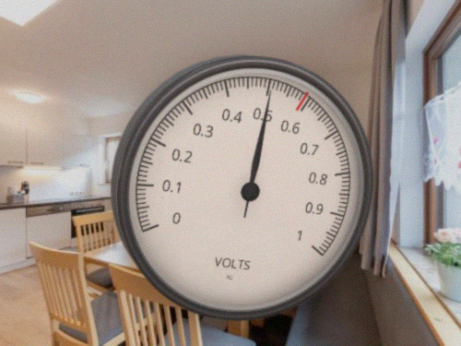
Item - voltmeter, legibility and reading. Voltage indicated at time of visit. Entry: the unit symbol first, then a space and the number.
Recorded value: V 0.5
